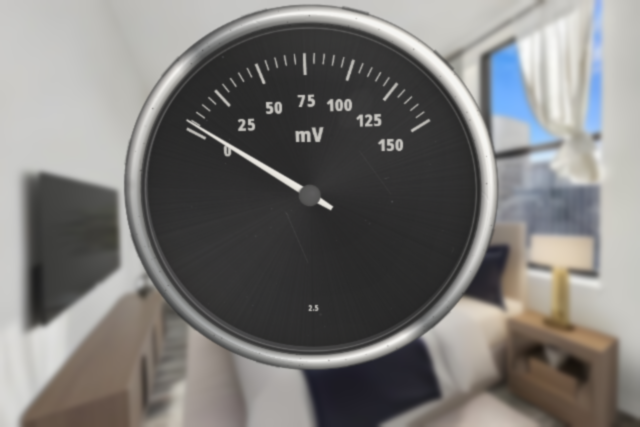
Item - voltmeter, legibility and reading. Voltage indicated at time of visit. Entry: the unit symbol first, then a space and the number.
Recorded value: mV 5
